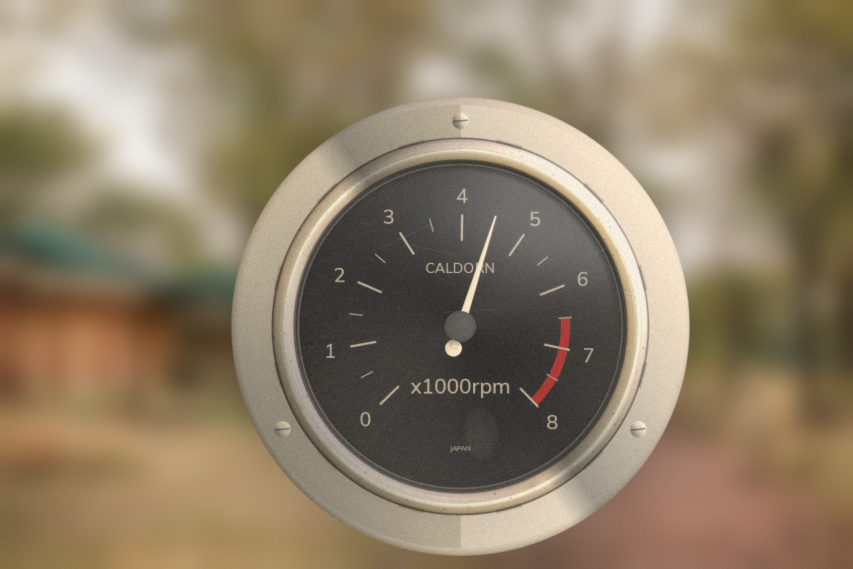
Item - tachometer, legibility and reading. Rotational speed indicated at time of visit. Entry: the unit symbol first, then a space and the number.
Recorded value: rpm 4500
